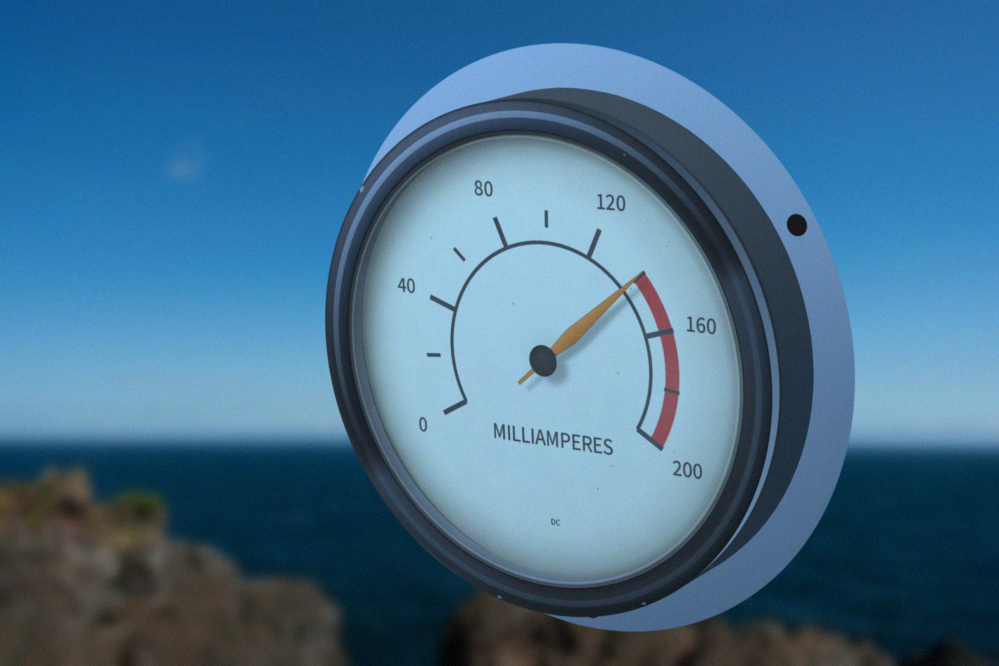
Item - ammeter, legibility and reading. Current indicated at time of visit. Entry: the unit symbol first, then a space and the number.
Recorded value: mA 140
